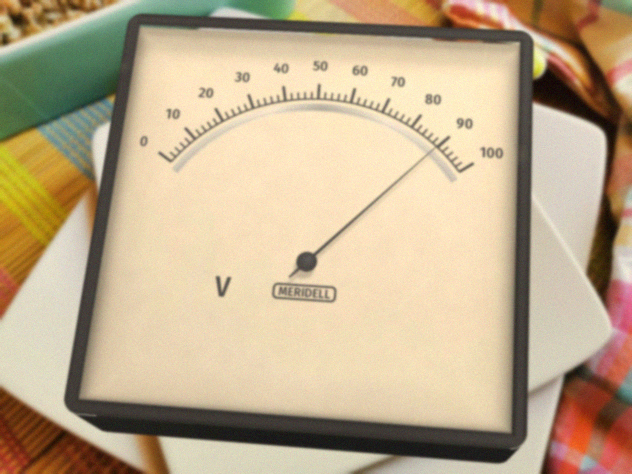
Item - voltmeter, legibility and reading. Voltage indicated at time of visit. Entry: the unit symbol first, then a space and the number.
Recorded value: V 90
